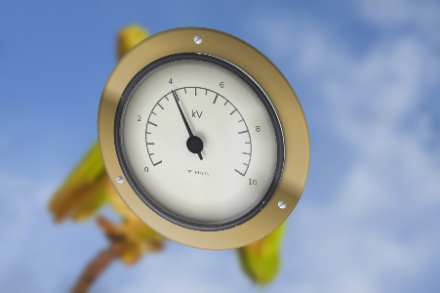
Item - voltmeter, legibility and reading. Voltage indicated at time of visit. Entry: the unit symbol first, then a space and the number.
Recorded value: kV 4
